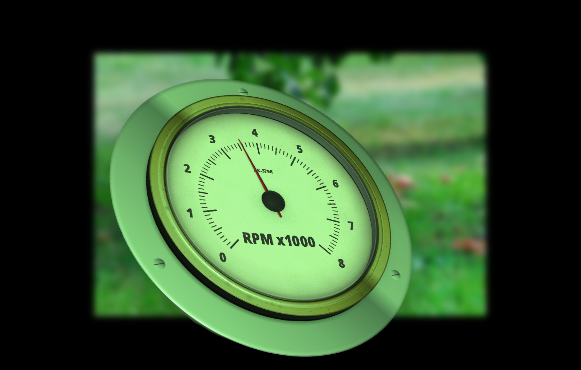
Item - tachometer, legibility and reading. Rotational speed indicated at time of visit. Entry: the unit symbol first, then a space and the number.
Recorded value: rpm 3500
